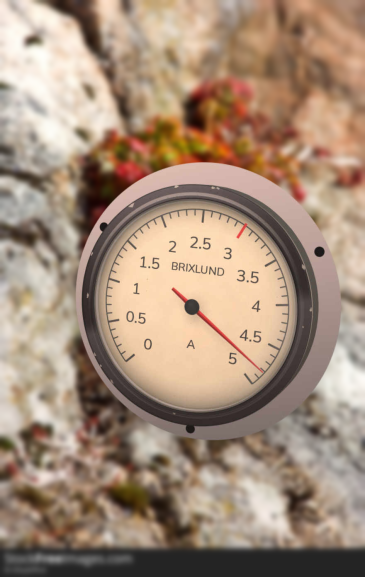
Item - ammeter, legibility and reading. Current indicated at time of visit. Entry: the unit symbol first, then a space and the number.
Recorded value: A 4.8
